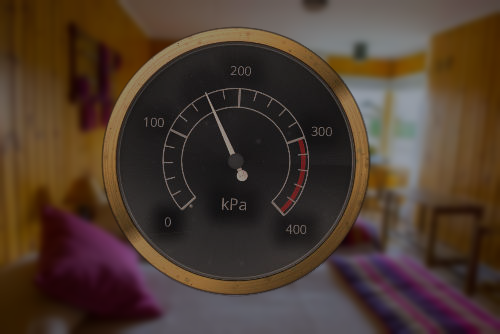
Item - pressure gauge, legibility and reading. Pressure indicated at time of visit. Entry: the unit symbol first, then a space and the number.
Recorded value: kPa 160
